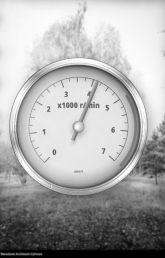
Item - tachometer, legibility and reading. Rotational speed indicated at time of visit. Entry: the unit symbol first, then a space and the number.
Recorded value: rpm 4125
